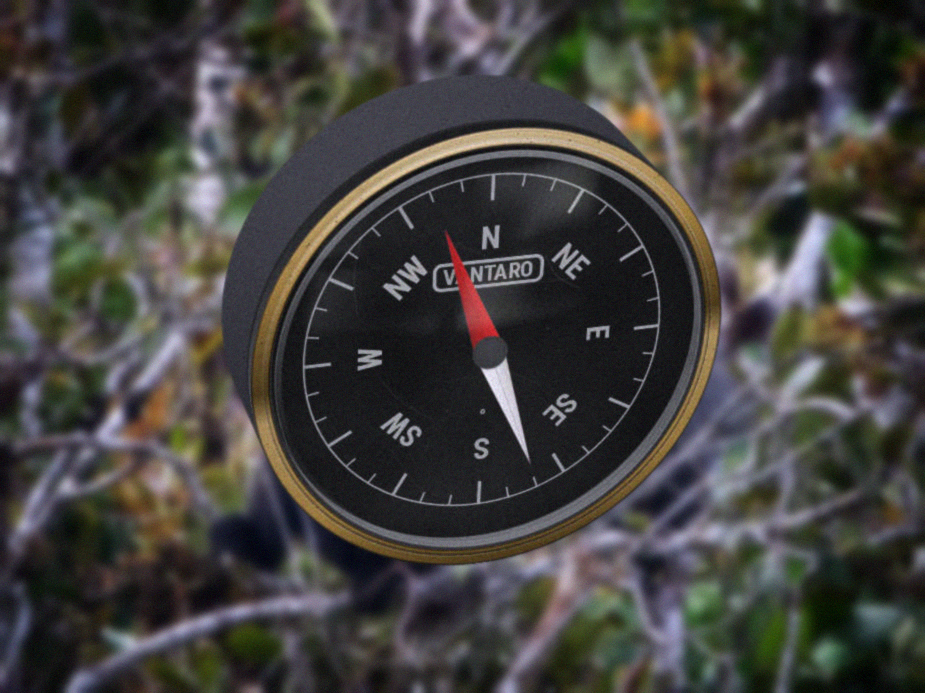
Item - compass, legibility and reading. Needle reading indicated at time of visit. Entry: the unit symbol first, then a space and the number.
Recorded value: ° 340
